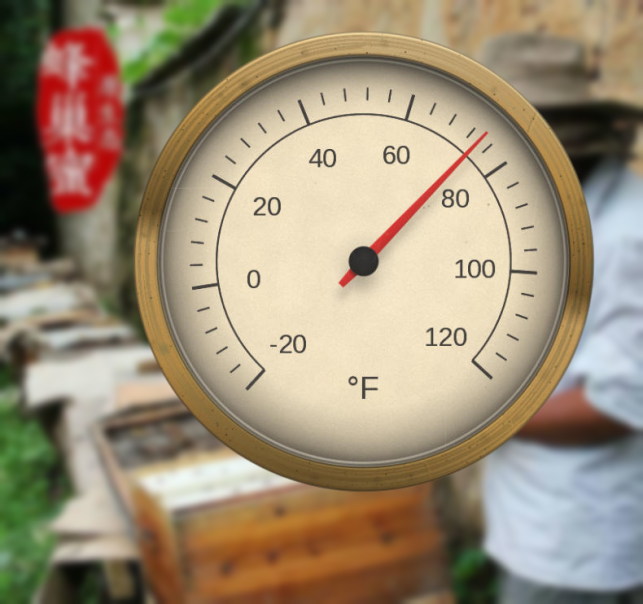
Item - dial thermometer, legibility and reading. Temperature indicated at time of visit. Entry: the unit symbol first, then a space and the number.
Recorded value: °F 74
